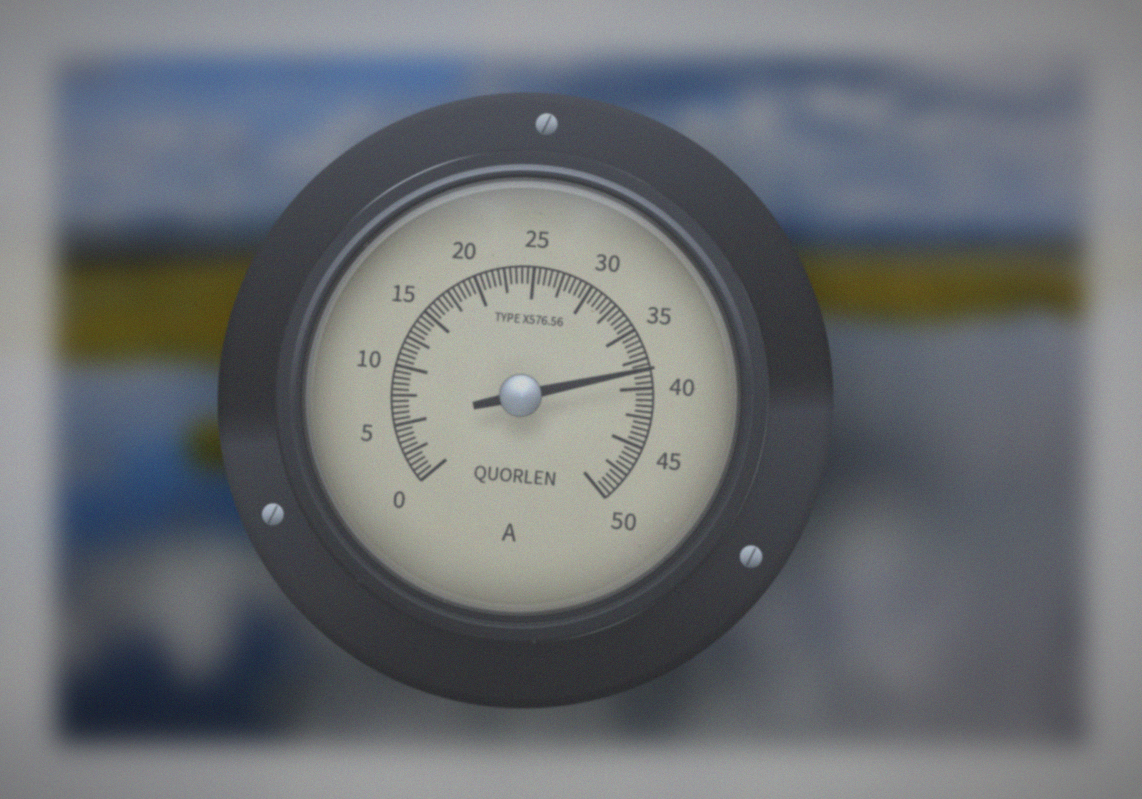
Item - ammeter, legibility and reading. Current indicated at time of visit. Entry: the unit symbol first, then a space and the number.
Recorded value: A 38.5
